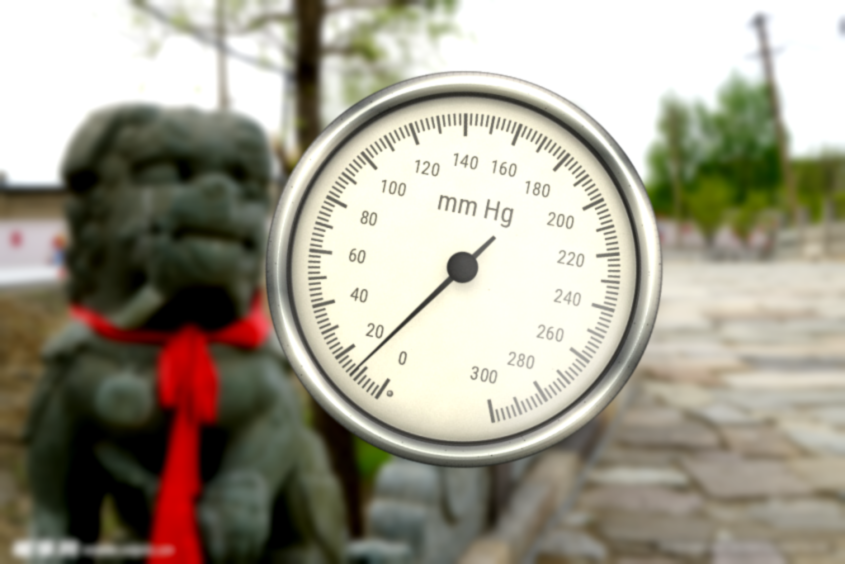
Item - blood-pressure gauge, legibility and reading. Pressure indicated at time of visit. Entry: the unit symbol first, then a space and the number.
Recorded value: mmHg 12
